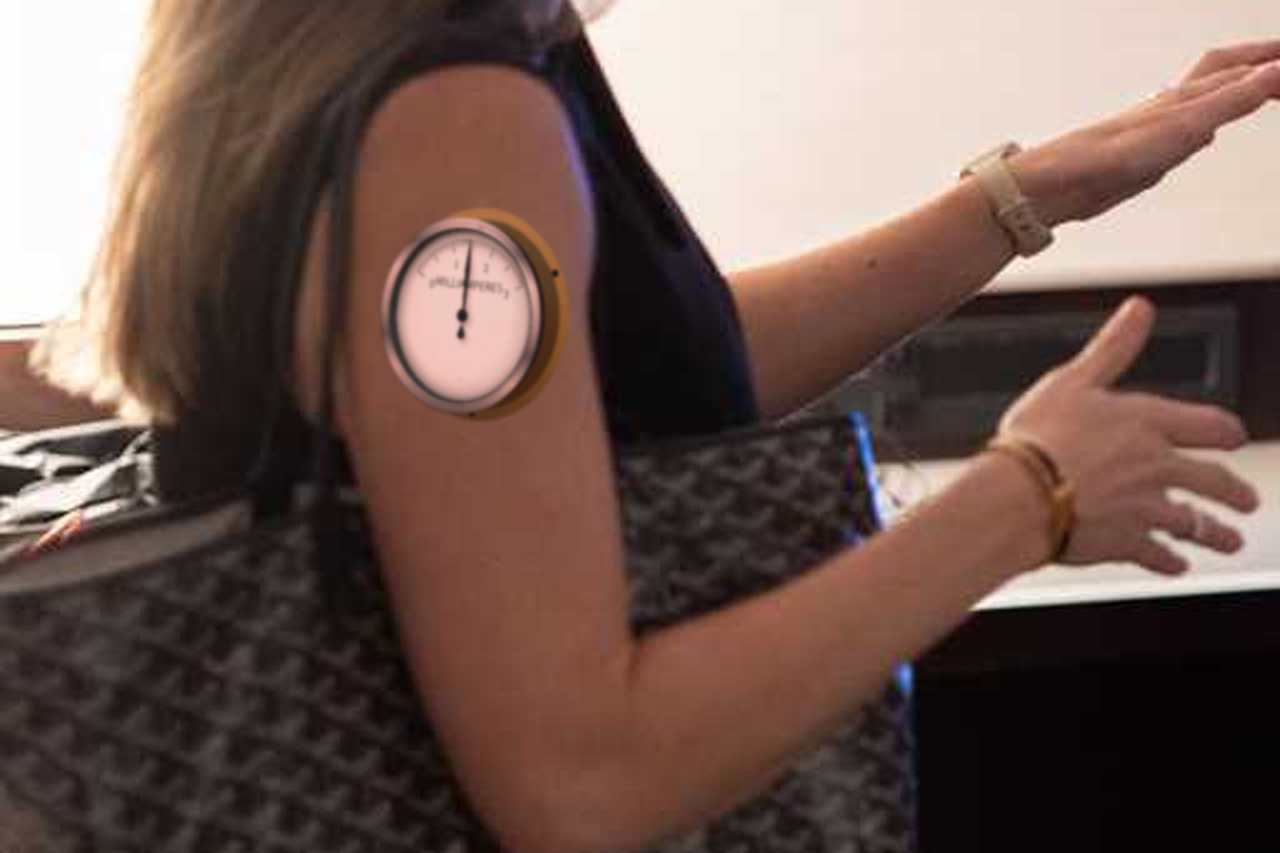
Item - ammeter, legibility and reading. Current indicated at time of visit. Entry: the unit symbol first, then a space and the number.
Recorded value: mA 1.5
